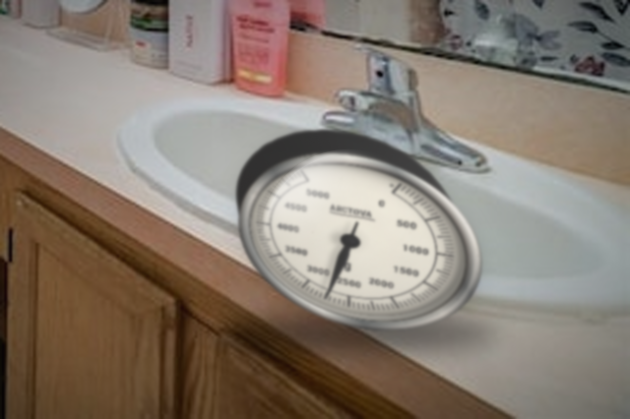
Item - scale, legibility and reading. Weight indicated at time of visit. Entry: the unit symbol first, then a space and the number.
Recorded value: g 2750
